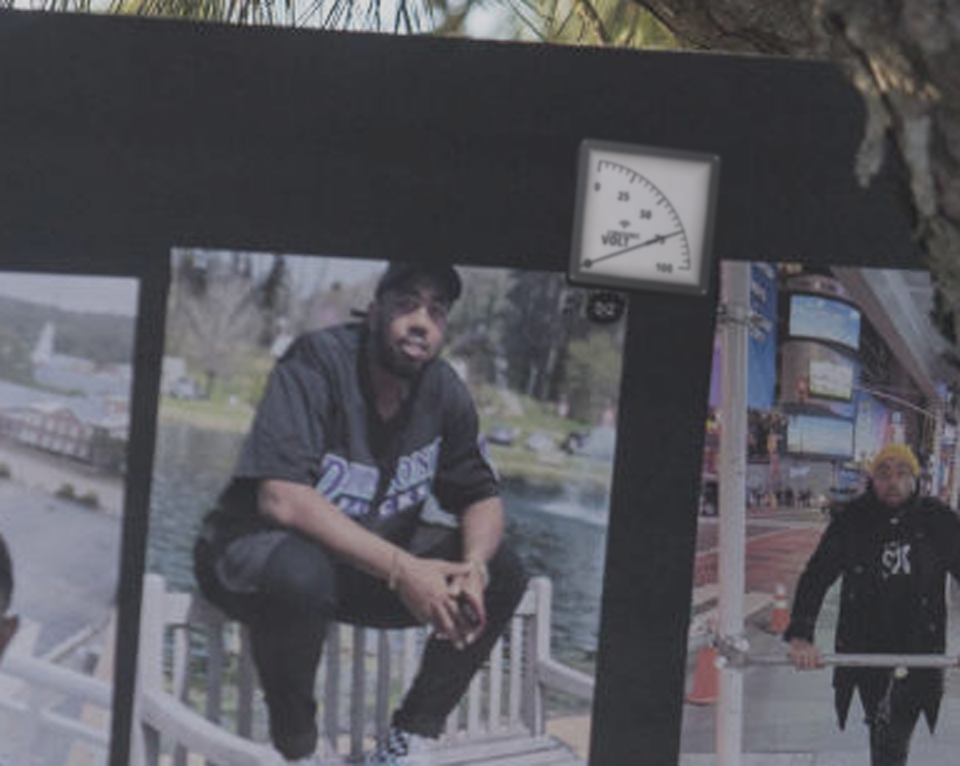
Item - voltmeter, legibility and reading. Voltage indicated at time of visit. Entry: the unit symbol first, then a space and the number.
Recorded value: V 75
